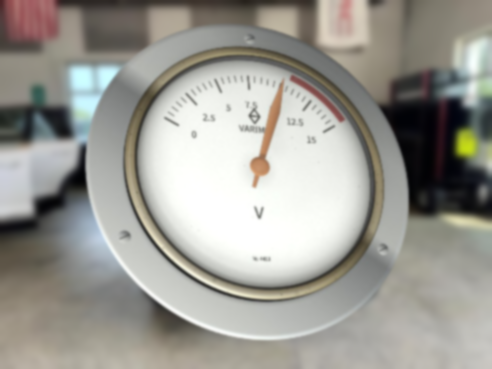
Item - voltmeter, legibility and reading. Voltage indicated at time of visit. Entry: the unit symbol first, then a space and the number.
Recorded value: V 10
